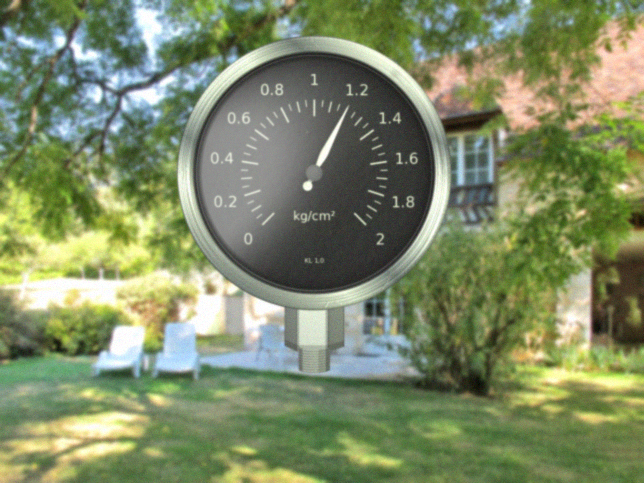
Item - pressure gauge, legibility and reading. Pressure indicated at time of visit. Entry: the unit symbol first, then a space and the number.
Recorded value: kg/cm² 1.2
